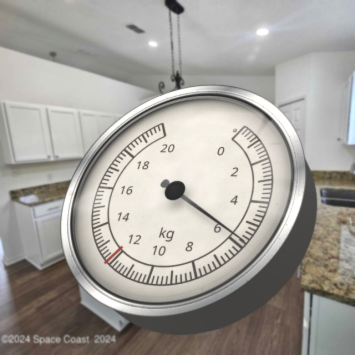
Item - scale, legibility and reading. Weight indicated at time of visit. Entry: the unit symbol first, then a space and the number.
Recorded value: kg 5.8
